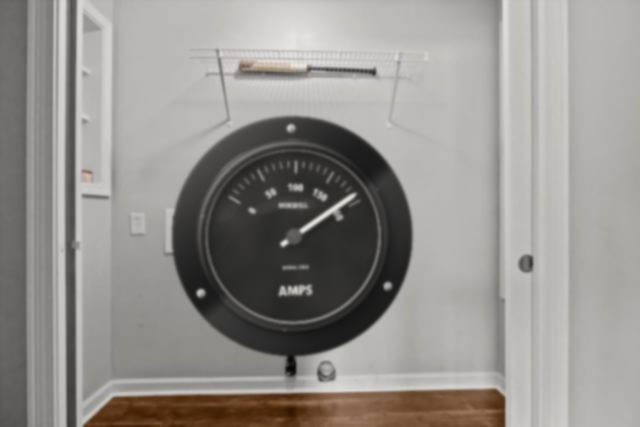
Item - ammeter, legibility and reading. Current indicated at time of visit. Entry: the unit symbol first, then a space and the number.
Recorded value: A 190
